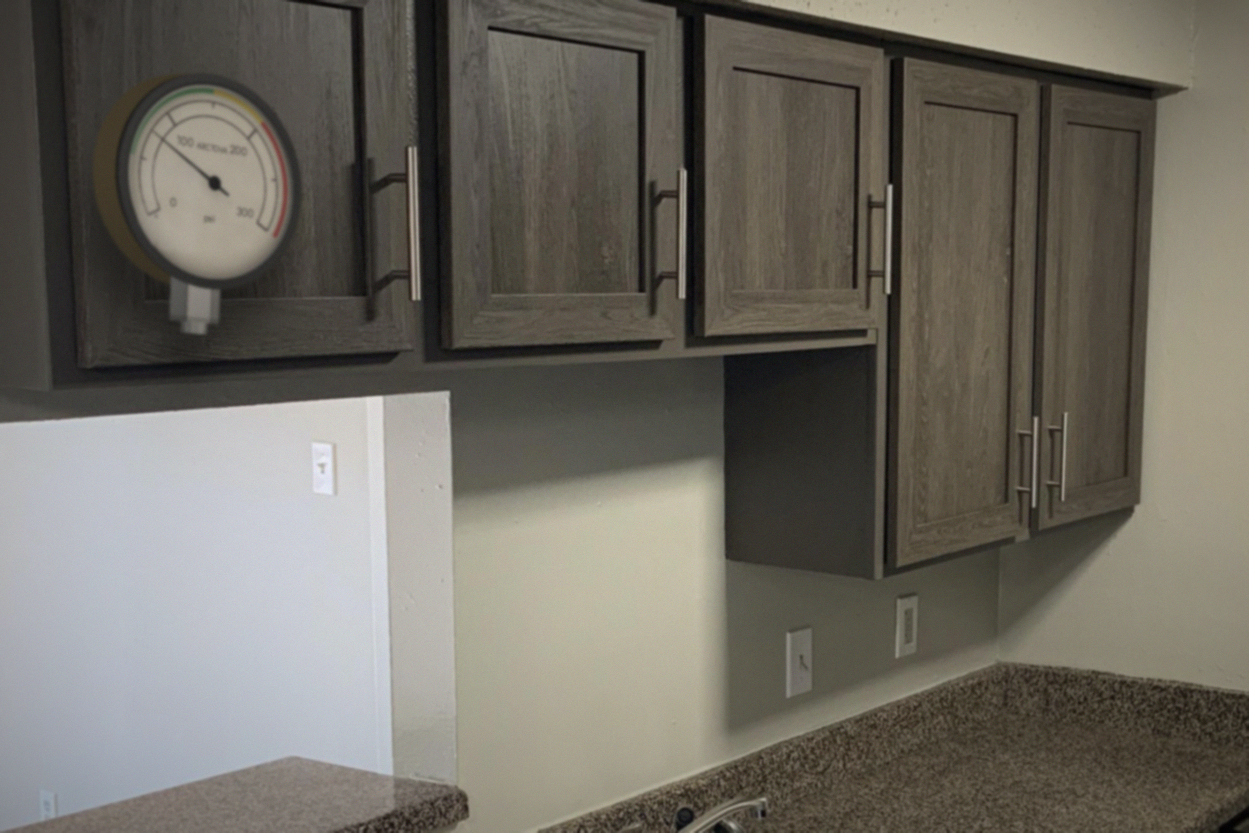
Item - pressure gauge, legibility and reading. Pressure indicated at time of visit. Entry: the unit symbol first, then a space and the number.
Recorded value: psi 75
